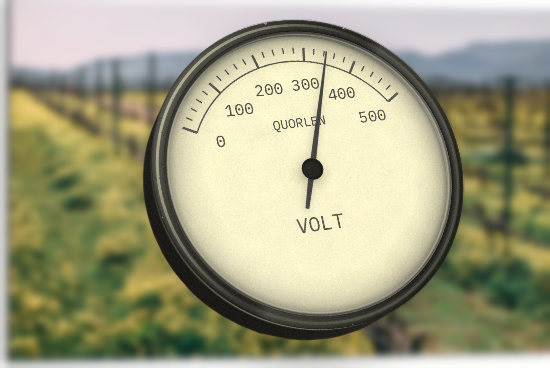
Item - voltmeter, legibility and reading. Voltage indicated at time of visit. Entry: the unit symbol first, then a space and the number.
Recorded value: V 340
